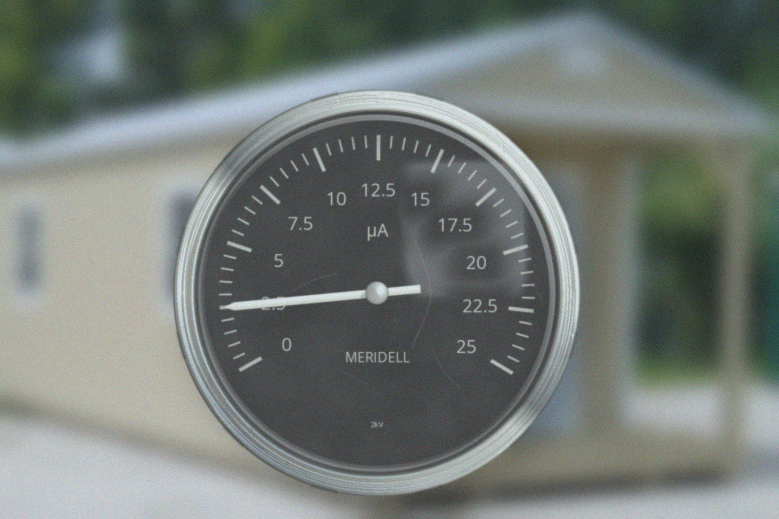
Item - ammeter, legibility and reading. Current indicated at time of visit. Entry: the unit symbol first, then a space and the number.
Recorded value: µA 2.5
